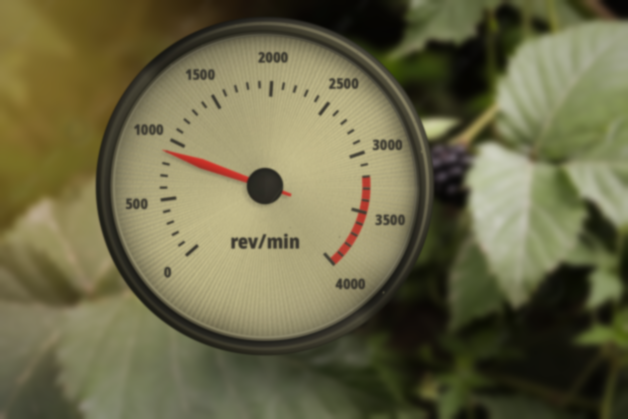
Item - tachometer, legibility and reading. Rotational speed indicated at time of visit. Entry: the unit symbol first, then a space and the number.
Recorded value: rpm 900
